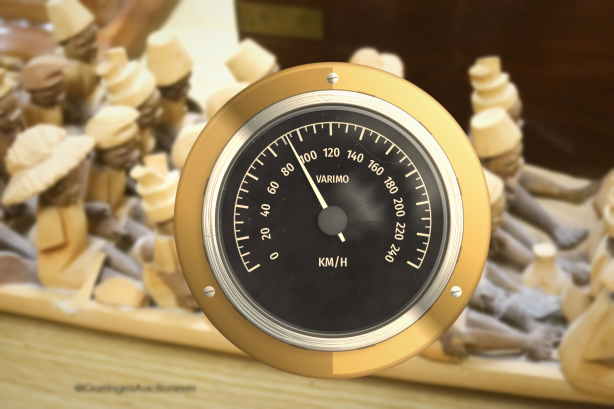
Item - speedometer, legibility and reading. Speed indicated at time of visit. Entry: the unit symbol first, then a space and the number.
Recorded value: km/h 92.5
